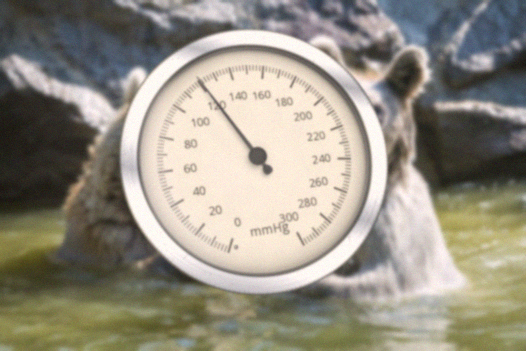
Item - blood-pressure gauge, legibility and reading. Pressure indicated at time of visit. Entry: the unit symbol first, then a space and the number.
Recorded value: mmHg 120
